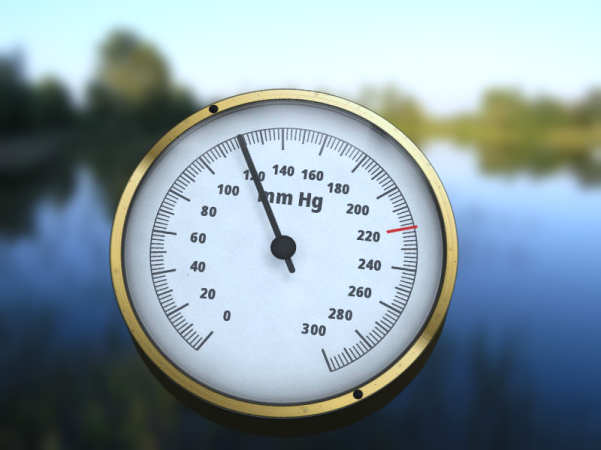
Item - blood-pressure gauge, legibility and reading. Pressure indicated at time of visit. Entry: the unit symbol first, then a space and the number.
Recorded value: mmHg 120
